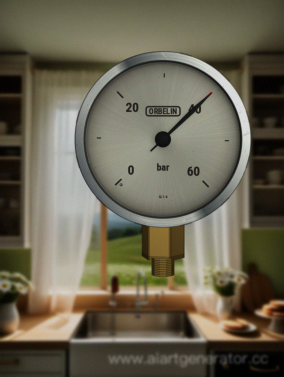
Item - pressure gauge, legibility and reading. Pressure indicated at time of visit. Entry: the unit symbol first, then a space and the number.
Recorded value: bar 40
